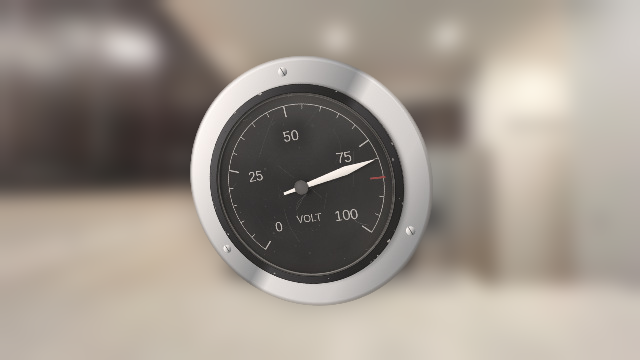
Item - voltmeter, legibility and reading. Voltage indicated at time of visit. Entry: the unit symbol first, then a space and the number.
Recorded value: V 80
